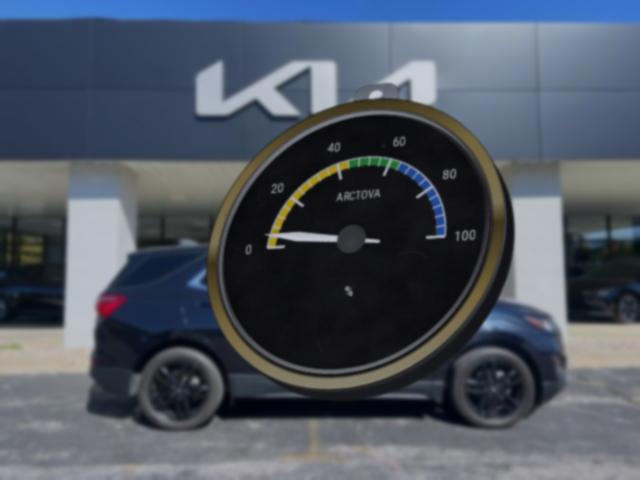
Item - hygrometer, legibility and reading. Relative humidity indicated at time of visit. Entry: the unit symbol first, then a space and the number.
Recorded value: % 4
